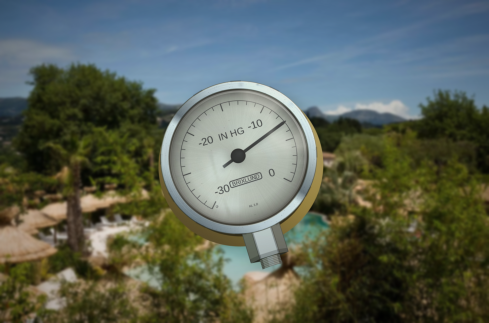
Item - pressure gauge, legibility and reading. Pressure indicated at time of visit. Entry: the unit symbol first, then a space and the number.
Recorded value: inHg -7
